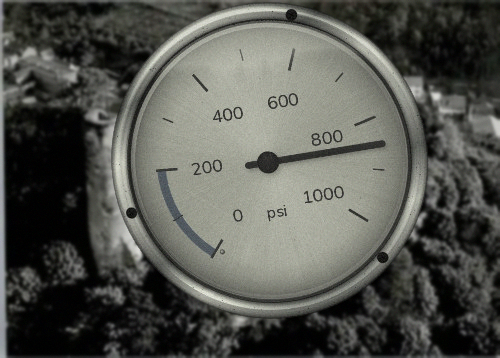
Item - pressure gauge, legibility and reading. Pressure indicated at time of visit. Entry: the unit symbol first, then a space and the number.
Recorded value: psi 850
